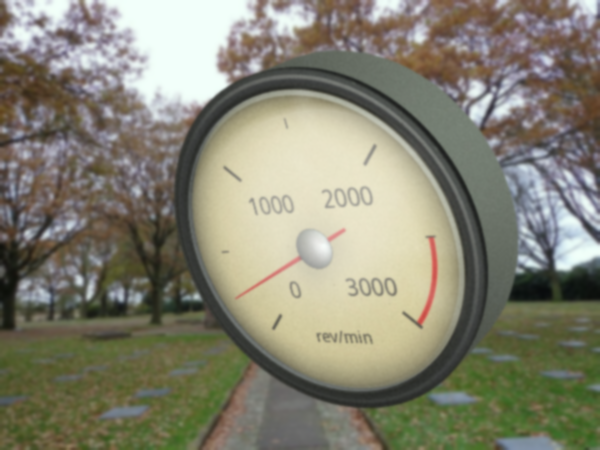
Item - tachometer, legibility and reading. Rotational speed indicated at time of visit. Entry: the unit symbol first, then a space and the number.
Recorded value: rpm 250
